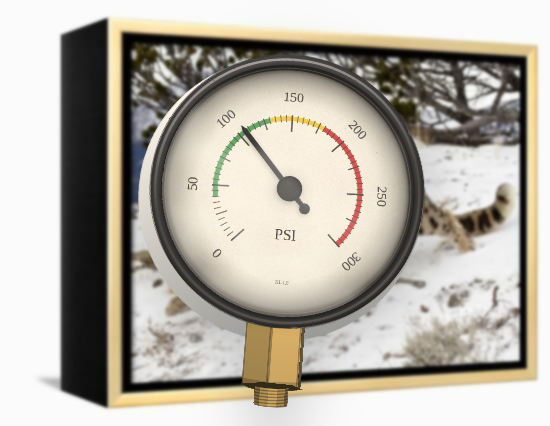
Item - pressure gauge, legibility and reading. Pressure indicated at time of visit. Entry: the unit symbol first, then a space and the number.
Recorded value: psi 105
